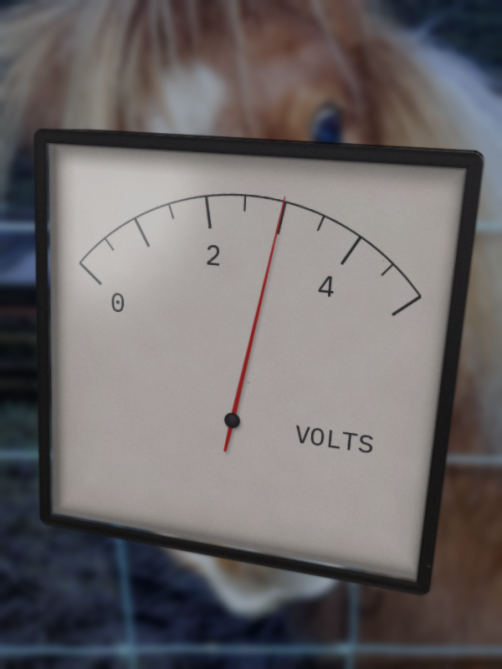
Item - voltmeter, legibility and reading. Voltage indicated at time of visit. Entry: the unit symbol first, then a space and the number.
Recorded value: V 3
